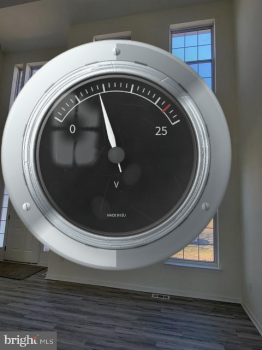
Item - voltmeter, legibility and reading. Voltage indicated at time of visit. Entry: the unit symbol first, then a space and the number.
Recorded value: V 9
